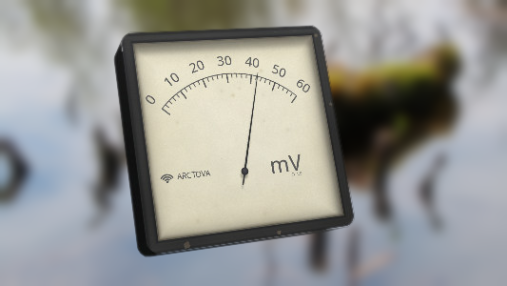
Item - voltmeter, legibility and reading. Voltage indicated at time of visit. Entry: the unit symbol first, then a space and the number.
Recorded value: mV 42
